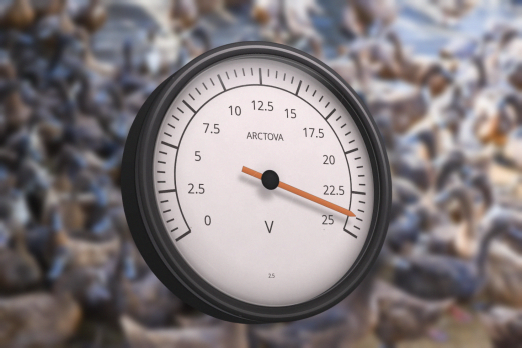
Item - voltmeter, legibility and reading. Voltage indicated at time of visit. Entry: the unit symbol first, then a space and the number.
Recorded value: V 24
